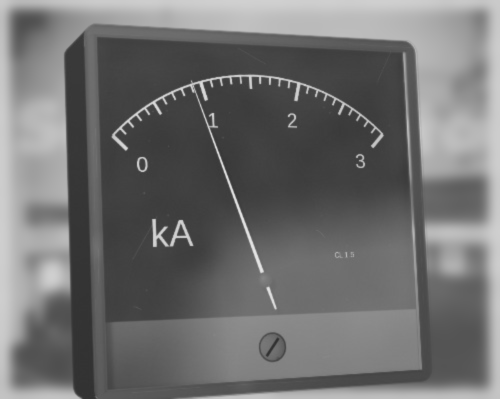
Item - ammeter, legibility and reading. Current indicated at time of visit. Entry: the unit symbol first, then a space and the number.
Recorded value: kA 0.9
